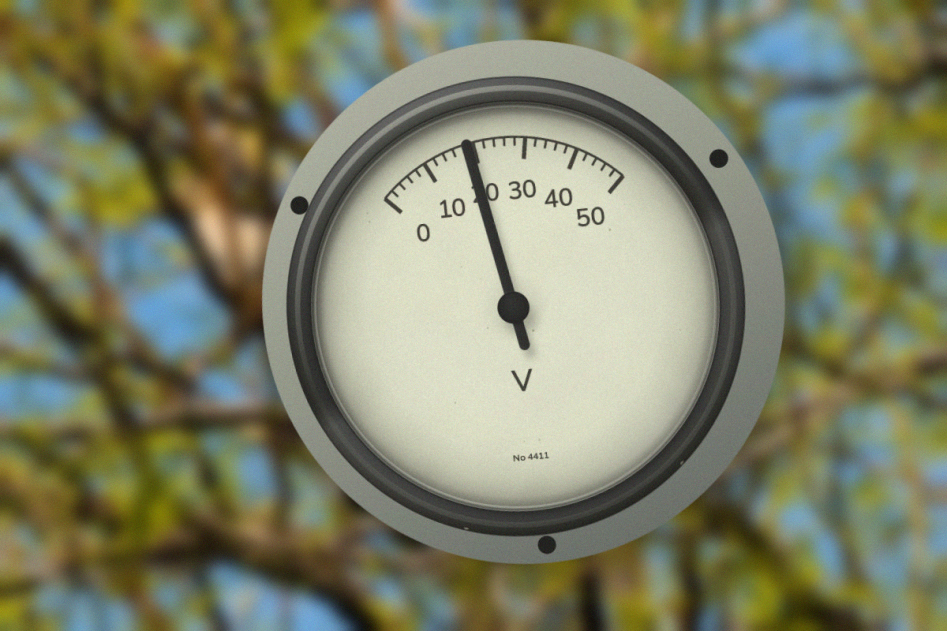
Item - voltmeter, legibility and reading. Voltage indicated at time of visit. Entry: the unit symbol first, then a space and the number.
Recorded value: V 19
